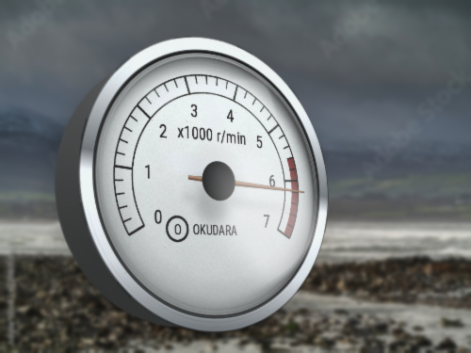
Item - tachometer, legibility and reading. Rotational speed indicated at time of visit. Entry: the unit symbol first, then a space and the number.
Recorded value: rpm 6200
